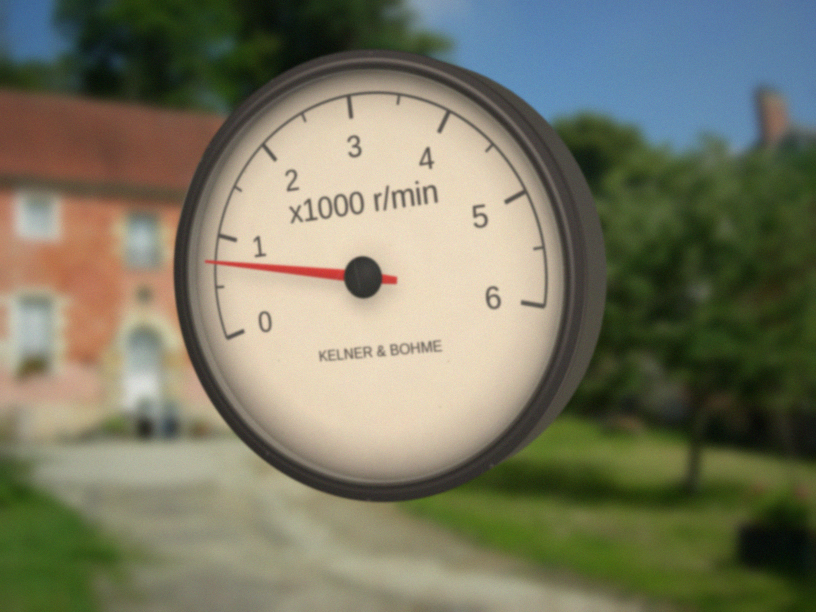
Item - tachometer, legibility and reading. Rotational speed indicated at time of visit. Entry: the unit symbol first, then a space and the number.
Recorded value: rpm 750
